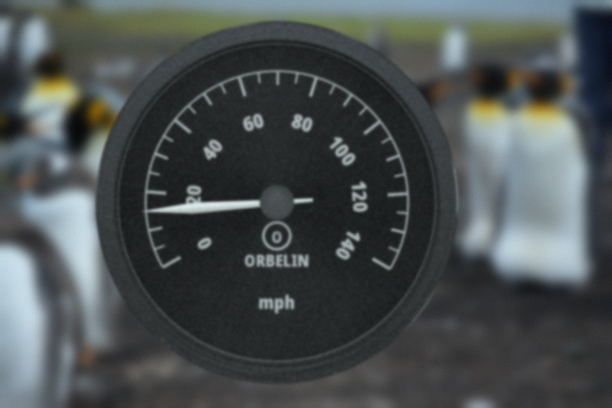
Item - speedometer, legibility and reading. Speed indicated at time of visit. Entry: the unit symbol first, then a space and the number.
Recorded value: mph 15
